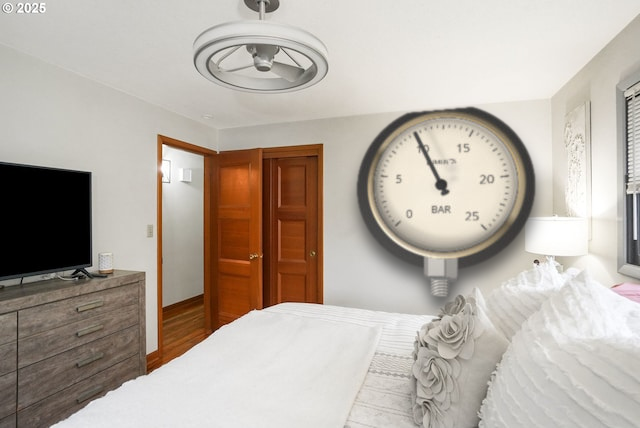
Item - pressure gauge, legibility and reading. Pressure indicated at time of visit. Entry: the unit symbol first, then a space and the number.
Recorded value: bar 10
